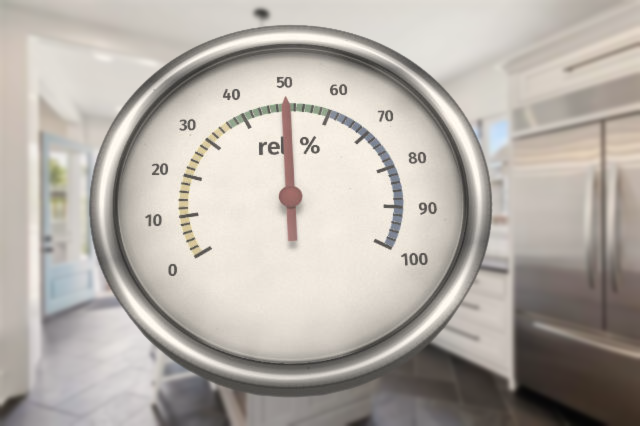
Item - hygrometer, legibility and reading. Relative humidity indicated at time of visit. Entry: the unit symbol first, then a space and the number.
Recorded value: % 50
